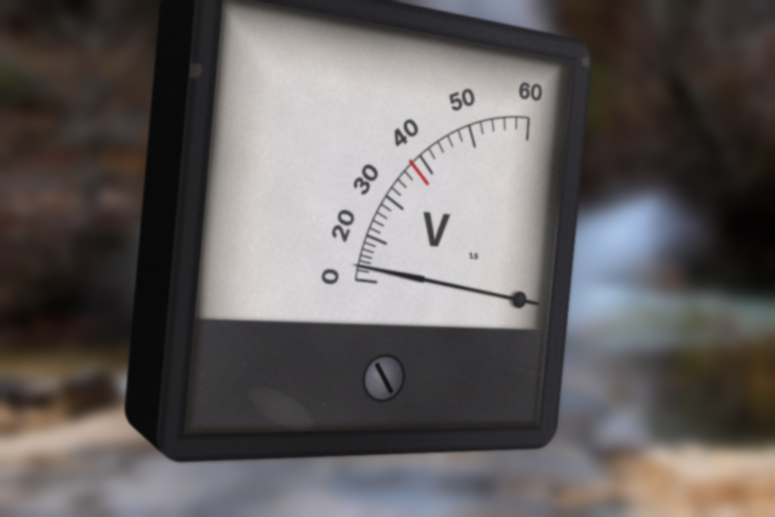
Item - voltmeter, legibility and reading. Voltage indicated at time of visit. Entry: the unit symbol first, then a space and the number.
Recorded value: V 10
